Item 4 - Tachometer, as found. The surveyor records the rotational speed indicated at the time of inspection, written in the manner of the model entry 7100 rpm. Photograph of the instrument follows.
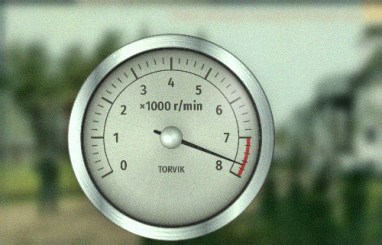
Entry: 7700 rpm
